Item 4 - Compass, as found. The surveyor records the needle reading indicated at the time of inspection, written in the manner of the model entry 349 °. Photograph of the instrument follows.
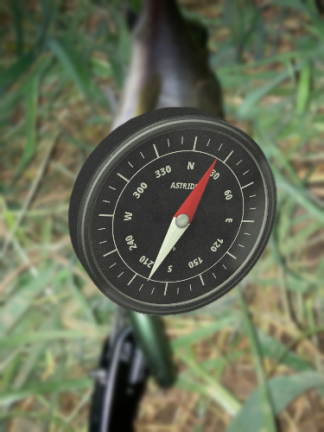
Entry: 20 °
